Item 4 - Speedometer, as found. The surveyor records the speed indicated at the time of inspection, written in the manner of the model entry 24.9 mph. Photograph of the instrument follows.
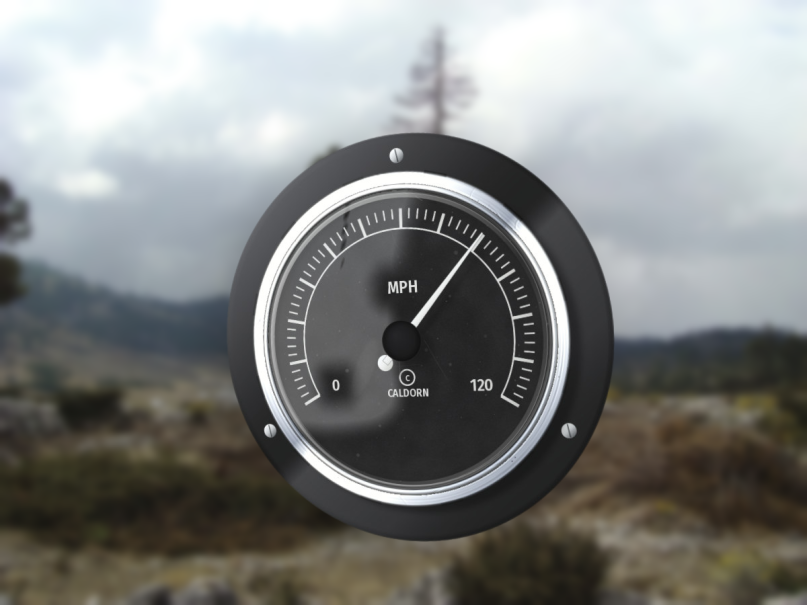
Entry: 80 mph
